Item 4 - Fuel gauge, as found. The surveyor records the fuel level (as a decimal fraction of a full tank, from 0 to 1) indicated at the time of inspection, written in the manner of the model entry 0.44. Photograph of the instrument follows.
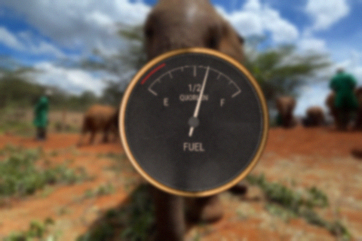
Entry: 0.625
